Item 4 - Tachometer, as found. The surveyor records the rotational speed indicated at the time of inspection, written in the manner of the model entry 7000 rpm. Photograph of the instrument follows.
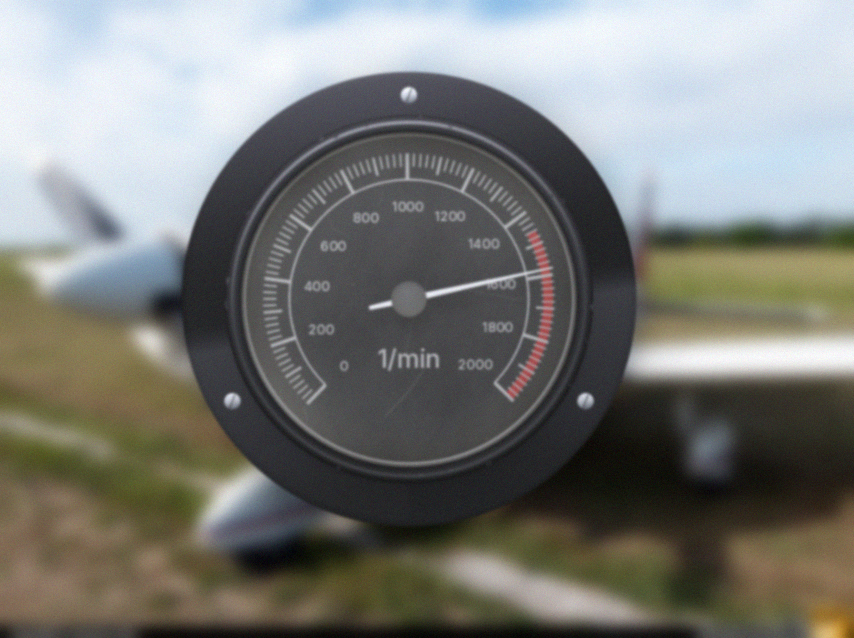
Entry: 1580 rpm
